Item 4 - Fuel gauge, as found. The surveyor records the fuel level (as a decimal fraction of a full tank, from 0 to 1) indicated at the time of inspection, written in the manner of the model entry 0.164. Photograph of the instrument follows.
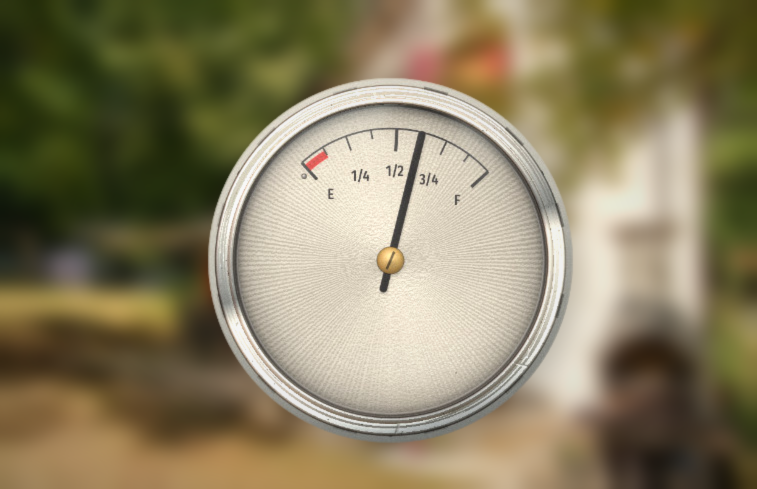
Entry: 0.625
